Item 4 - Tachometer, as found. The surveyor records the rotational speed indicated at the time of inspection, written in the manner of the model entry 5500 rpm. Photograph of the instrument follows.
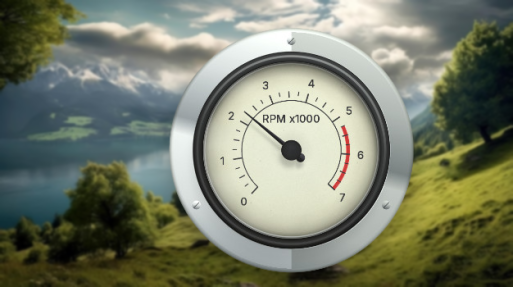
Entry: 2250 rpm
